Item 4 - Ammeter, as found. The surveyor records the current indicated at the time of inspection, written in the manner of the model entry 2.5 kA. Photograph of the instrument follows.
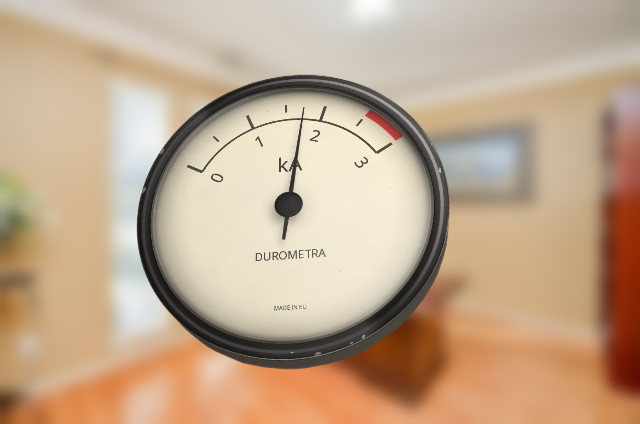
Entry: 1.75 kA
